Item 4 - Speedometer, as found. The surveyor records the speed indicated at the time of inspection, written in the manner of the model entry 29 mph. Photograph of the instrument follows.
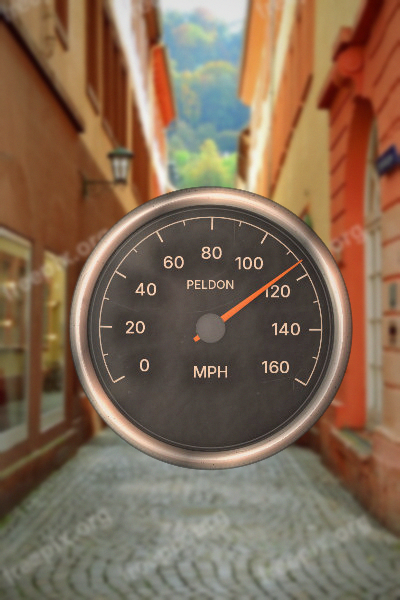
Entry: 115 mph
